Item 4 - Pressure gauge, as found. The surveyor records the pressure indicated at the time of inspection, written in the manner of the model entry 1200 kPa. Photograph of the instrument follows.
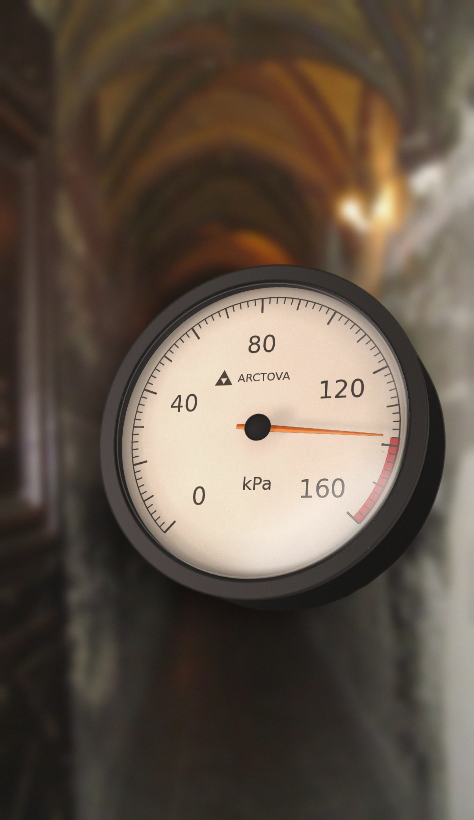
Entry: 138 kPa
